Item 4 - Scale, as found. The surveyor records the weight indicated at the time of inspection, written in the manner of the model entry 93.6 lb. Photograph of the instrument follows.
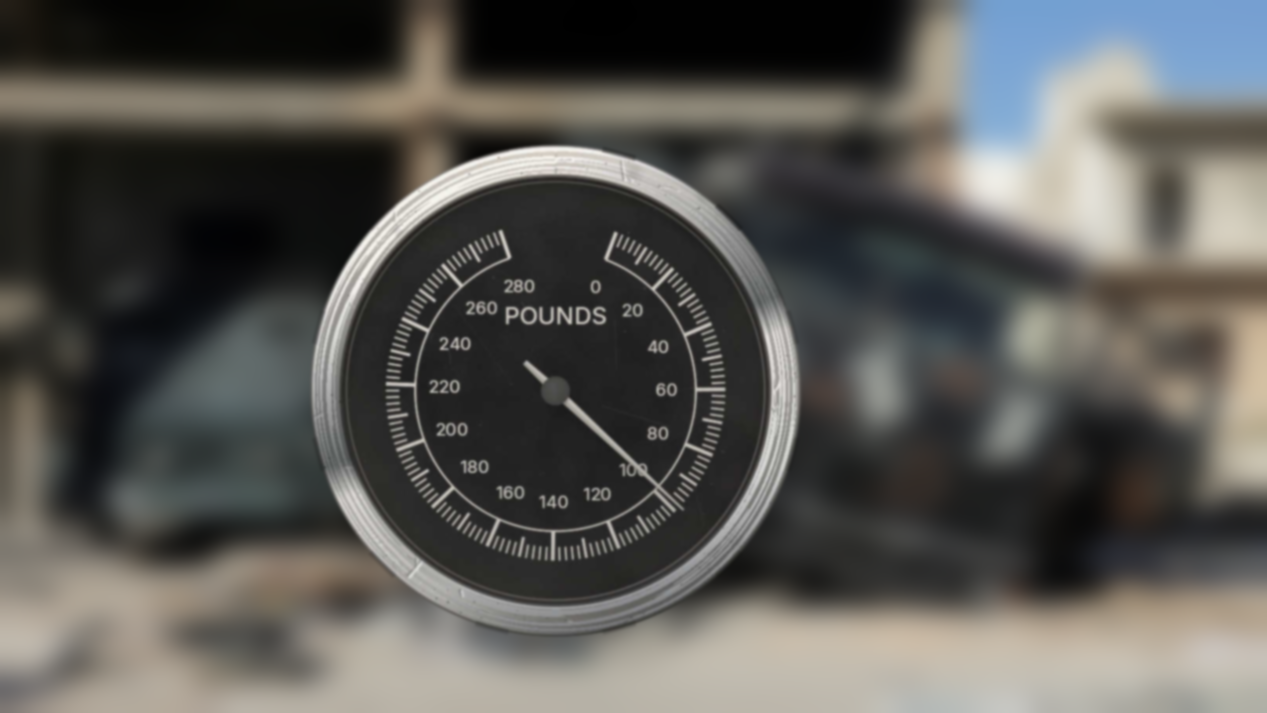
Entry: 98 lb
